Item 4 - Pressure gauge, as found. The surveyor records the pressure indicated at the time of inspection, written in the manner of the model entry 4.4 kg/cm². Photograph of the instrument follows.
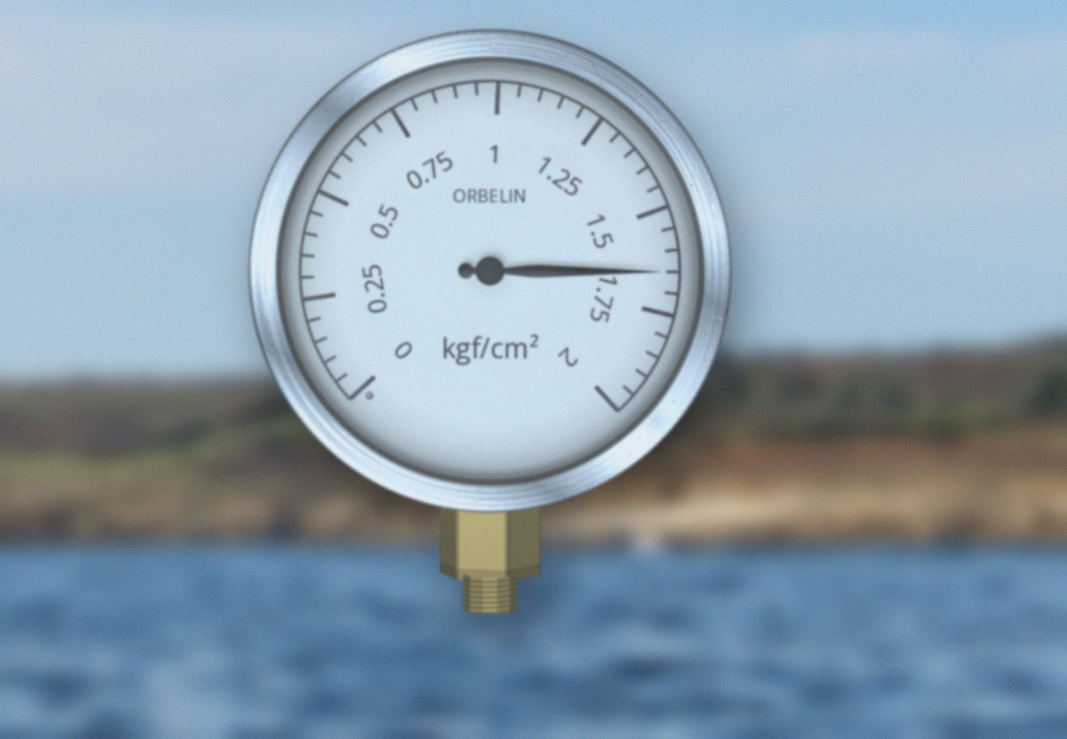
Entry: 1.65 kg/cm²
